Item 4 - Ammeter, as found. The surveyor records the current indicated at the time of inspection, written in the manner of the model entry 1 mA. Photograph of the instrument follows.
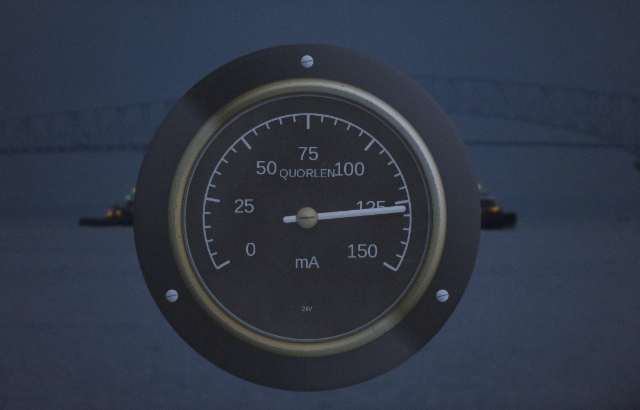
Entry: 127.5 mA
